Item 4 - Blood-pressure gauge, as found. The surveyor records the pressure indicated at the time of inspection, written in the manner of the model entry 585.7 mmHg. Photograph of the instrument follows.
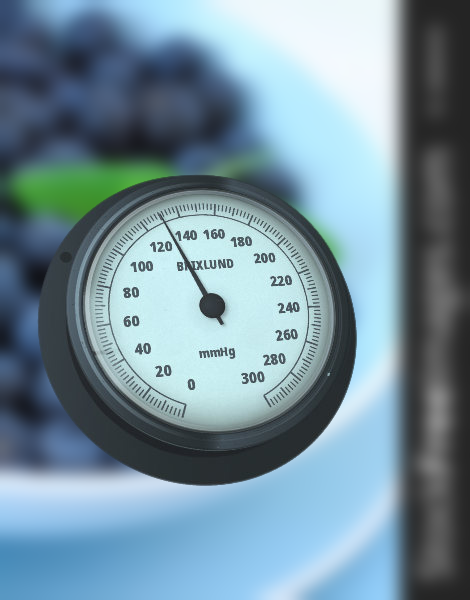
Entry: 130 mmHg
